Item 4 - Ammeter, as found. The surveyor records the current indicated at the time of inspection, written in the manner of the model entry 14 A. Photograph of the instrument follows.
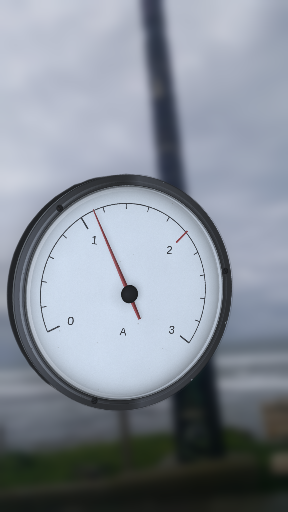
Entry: 1.1 A
